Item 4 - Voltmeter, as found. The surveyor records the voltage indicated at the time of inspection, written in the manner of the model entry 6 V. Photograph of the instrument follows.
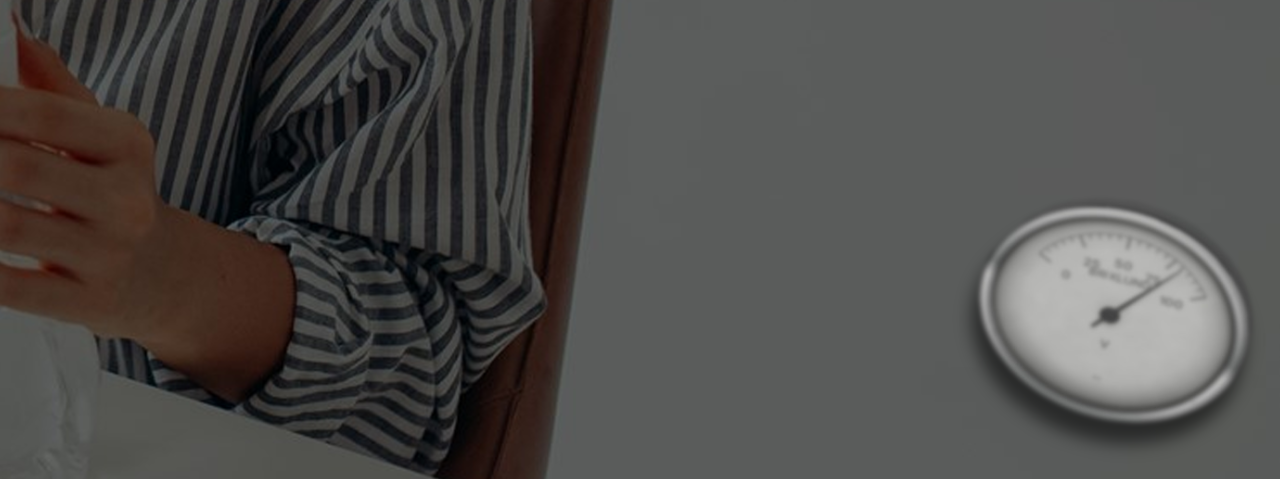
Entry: 80 V
